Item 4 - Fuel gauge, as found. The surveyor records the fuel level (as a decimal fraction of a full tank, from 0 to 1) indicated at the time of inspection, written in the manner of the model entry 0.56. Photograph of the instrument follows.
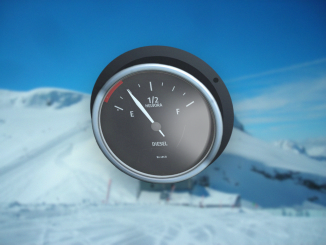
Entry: 0.25
